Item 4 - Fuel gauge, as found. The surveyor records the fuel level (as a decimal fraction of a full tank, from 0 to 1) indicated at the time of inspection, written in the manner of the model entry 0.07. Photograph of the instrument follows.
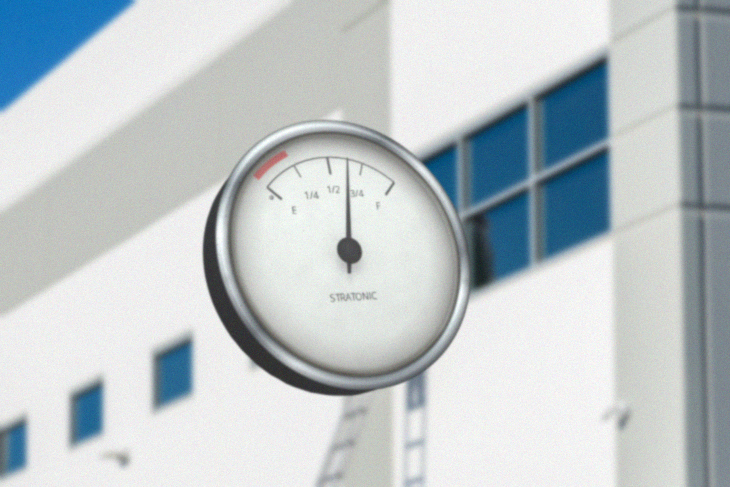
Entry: 0.625
